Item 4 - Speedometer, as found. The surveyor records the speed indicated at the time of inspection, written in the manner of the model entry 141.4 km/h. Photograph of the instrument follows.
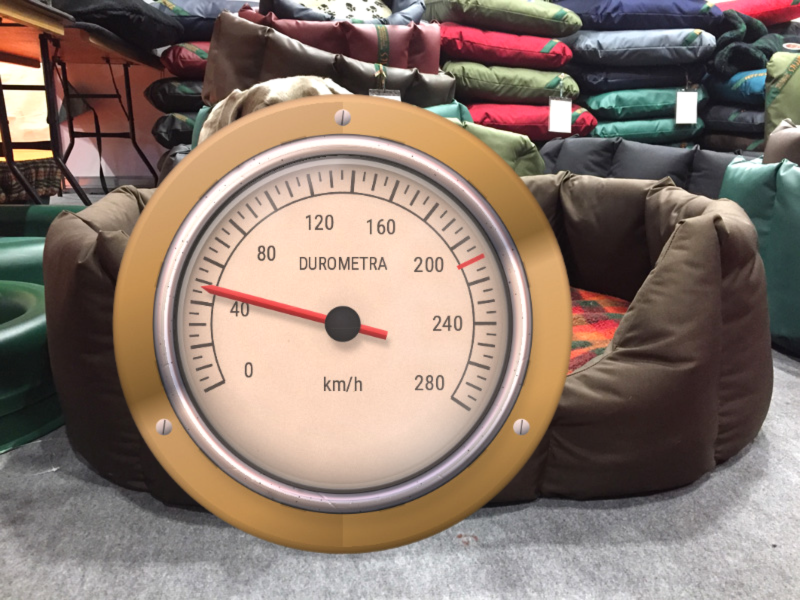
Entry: 47.5 km/h
